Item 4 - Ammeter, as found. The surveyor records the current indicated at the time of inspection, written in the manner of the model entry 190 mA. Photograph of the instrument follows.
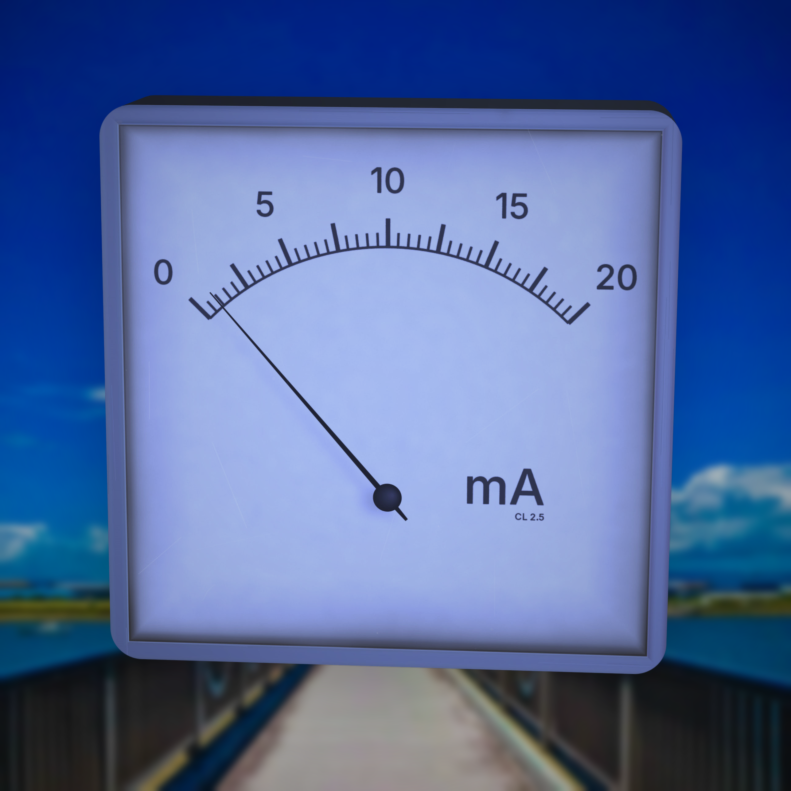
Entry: 1 mA
